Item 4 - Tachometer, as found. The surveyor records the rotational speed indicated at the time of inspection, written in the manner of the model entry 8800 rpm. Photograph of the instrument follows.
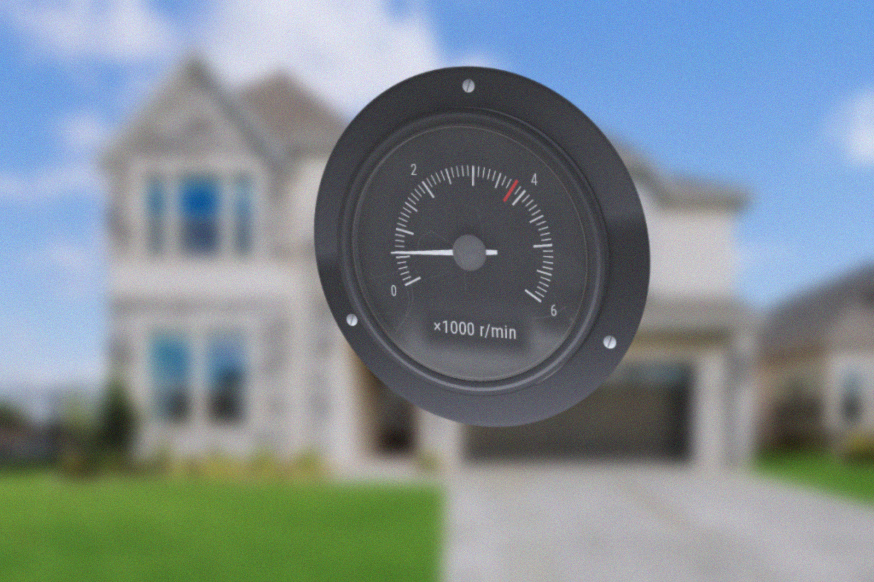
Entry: 600 rpm
